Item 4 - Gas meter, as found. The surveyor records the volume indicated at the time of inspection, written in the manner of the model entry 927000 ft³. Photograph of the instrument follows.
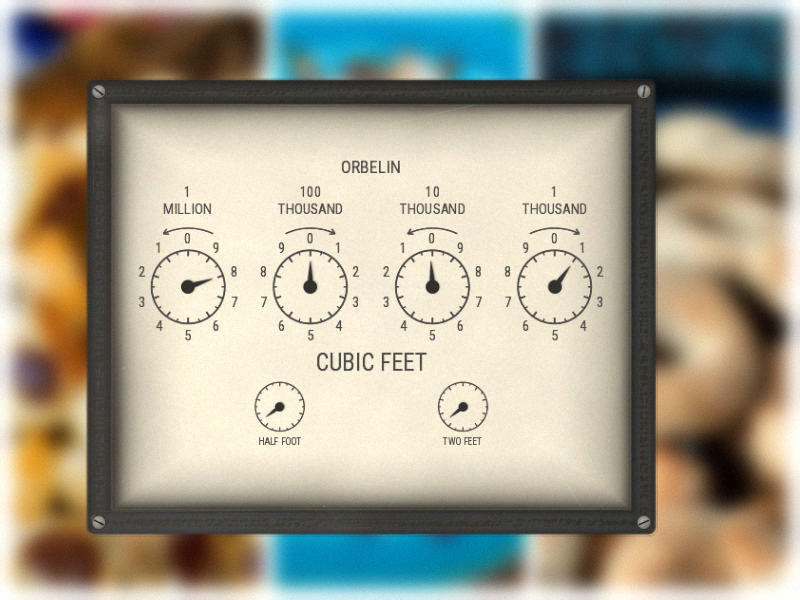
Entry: 800100 ft³
